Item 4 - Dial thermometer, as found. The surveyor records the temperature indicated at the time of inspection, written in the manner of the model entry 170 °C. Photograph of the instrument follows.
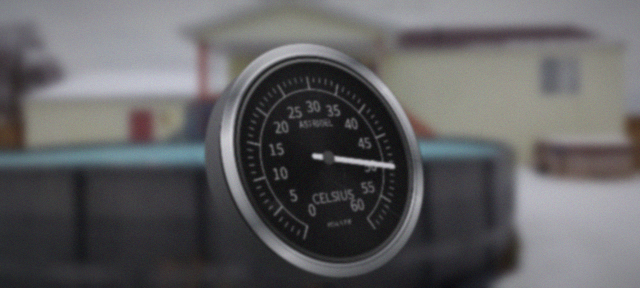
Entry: 50 °C
